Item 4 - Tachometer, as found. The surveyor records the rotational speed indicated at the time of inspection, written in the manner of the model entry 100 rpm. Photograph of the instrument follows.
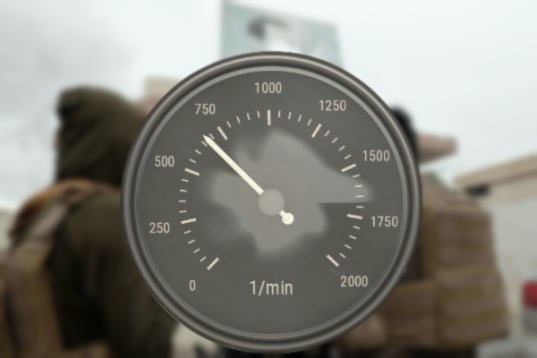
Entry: 675 rpm
